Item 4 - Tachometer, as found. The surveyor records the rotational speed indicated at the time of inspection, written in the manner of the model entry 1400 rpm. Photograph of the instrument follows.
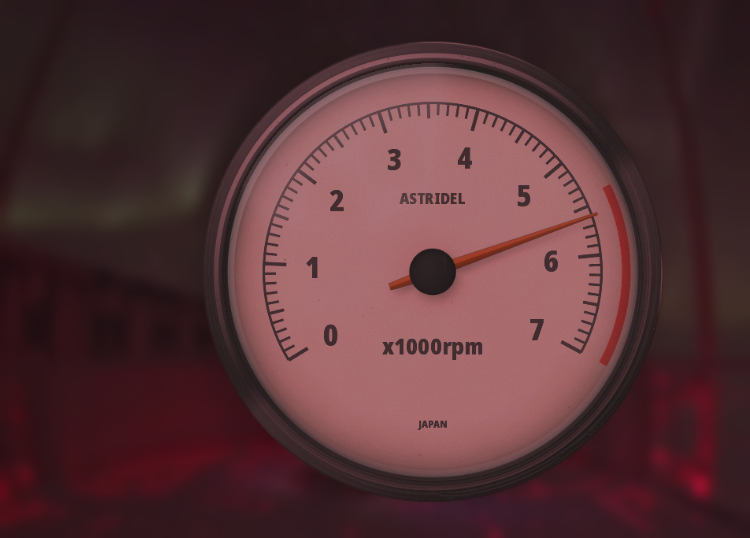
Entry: 5600 rpm
